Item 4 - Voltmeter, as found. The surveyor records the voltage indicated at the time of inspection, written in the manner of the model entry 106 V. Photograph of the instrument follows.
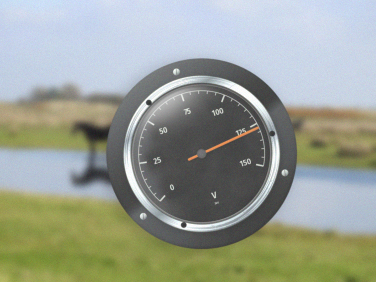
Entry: 127.5 V
